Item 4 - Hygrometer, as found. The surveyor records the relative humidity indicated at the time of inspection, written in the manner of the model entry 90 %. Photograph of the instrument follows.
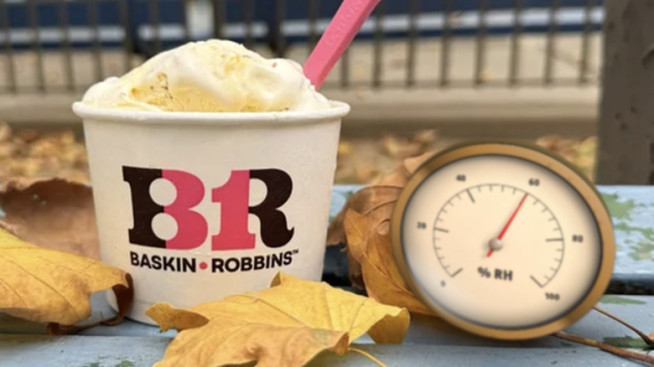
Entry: 60 %
